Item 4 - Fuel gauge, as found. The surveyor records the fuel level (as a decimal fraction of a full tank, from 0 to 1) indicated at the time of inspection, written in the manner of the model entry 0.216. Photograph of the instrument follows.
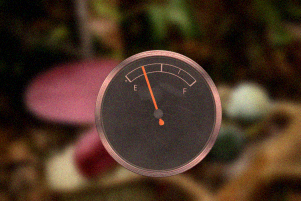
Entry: 0.25
